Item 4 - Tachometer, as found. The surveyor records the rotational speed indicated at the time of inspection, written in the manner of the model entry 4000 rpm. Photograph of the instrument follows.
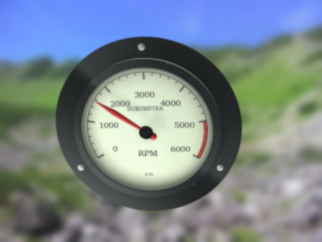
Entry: 1600 rpm
